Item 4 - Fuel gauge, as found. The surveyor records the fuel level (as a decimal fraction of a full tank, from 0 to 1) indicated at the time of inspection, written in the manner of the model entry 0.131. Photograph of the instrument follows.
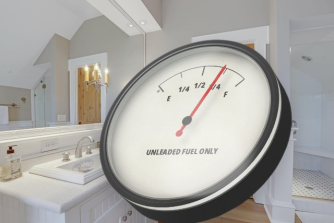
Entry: 0.75
